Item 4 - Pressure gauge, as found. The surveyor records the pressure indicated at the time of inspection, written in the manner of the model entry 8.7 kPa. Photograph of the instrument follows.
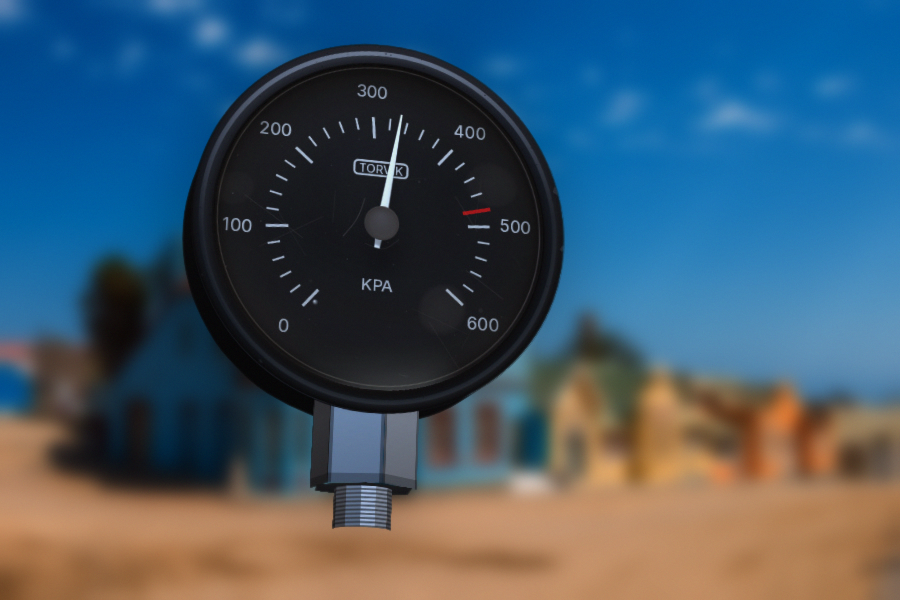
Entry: 330 kPa
